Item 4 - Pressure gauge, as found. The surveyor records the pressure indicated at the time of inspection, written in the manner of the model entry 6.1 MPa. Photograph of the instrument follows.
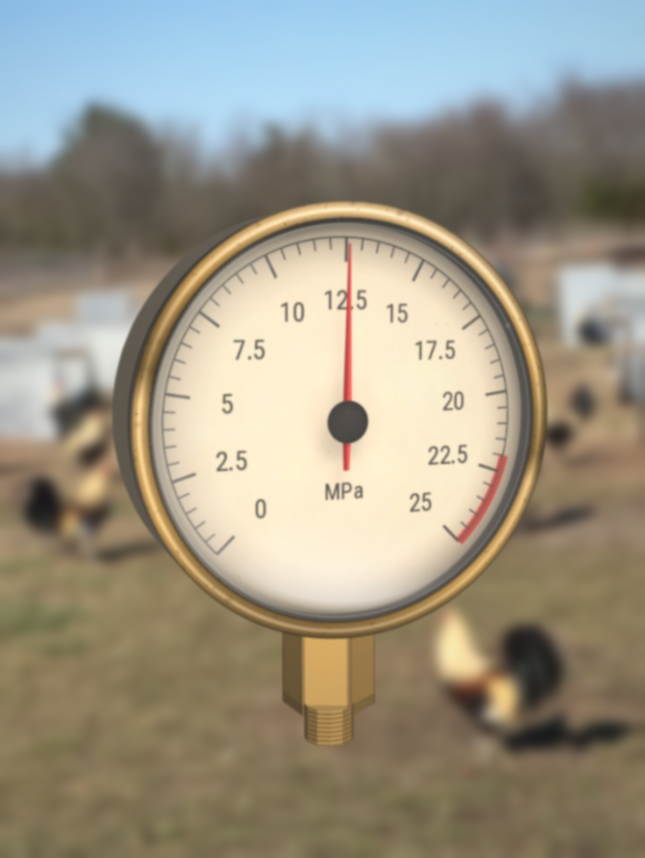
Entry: 12.5 MPa
